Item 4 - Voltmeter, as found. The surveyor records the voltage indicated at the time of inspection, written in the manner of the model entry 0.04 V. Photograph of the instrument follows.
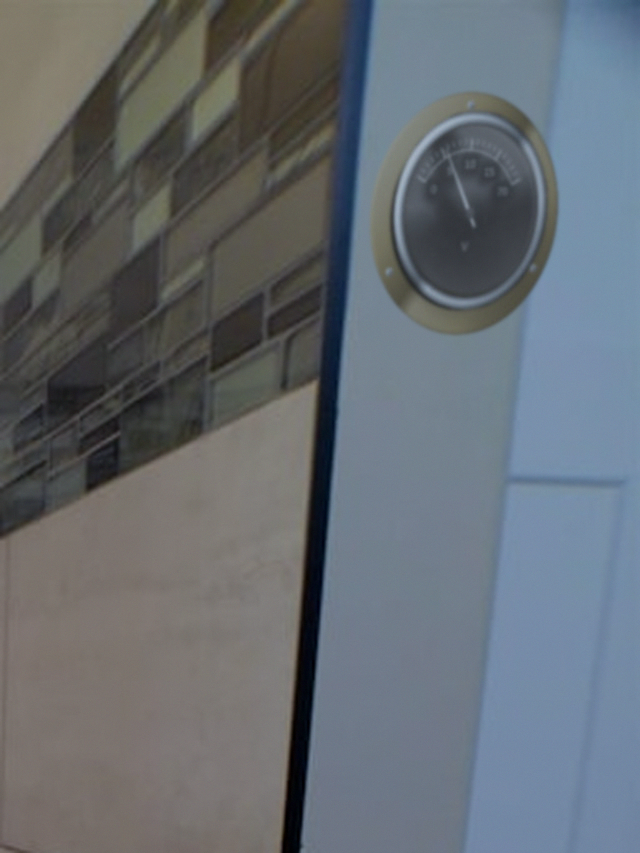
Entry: 5 V
